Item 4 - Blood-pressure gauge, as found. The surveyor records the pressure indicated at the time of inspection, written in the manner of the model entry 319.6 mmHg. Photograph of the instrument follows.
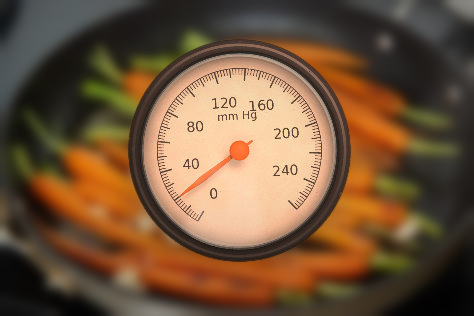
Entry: 20 mmHg
